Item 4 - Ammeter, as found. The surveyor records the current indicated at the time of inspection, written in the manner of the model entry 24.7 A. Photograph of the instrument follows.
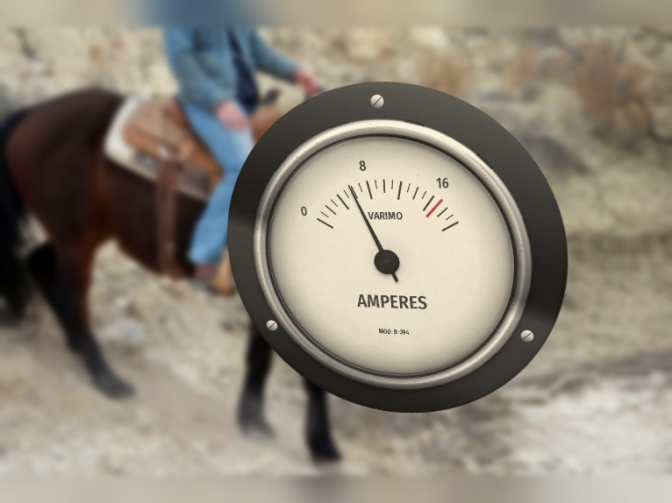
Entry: 6 A
